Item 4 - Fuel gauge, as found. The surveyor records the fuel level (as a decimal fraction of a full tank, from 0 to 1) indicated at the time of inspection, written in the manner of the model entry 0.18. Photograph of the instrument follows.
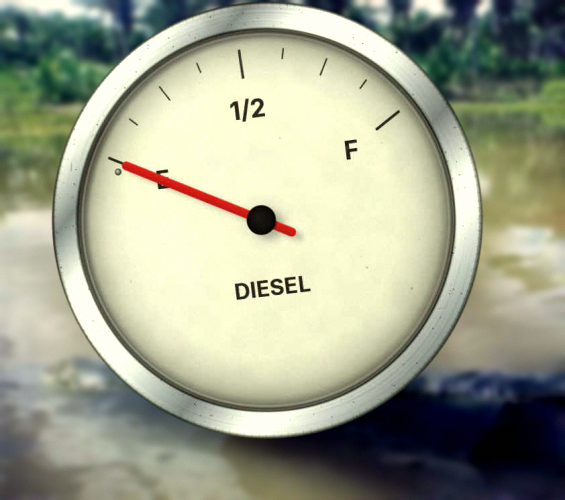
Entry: 0
